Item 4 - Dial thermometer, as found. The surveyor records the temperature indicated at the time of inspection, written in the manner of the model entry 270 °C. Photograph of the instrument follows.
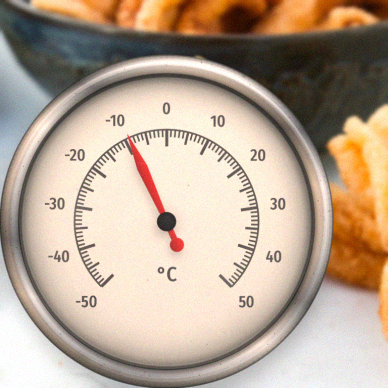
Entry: -9 °C
